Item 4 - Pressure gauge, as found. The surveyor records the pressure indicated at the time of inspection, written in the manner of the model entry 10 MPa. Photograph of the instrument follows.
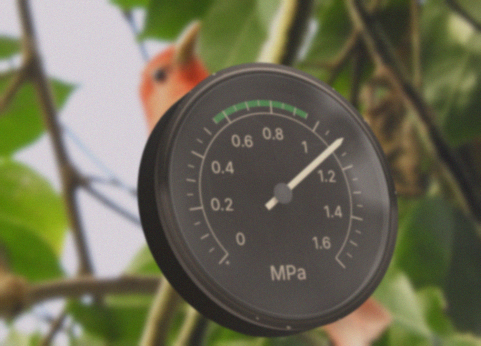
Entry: 1.1 MPa
